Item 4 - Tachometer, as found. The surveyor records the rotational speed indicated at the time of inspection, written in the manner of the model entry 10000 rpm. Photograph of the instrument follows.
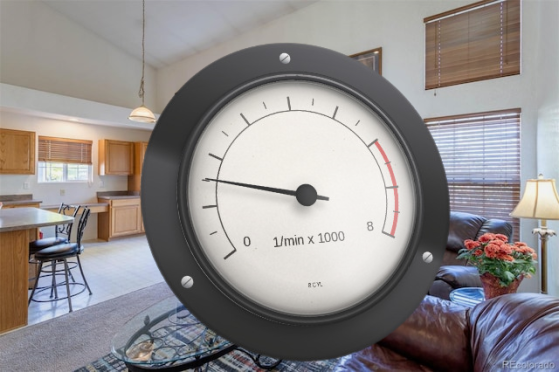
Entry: 1500 rpm
